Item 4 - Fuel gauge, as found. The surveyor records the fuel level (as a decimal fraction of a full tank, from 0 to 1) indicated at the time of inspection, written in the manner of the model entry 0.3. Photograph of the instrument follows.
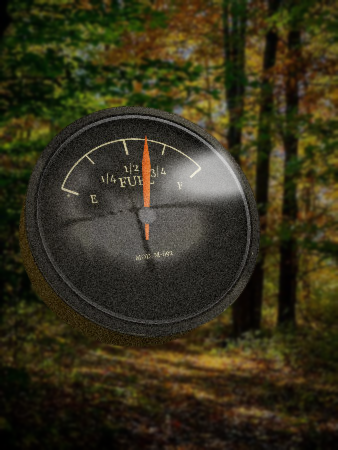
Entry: 0.625
